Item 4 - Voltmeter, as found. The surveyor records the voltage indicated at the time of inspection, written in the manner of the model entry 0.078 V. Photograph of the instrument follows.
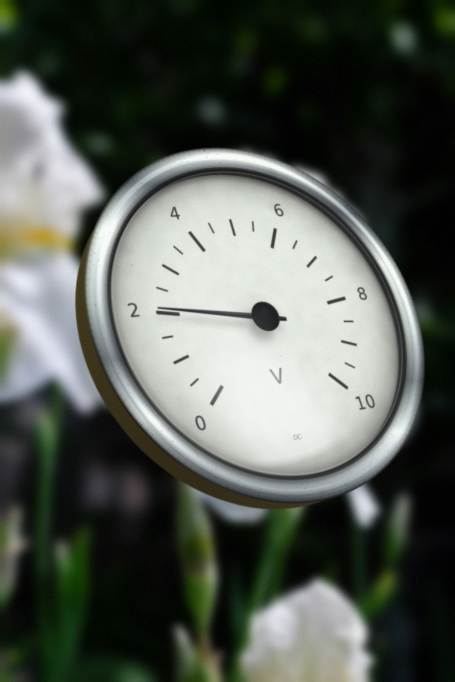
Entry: 2 V
